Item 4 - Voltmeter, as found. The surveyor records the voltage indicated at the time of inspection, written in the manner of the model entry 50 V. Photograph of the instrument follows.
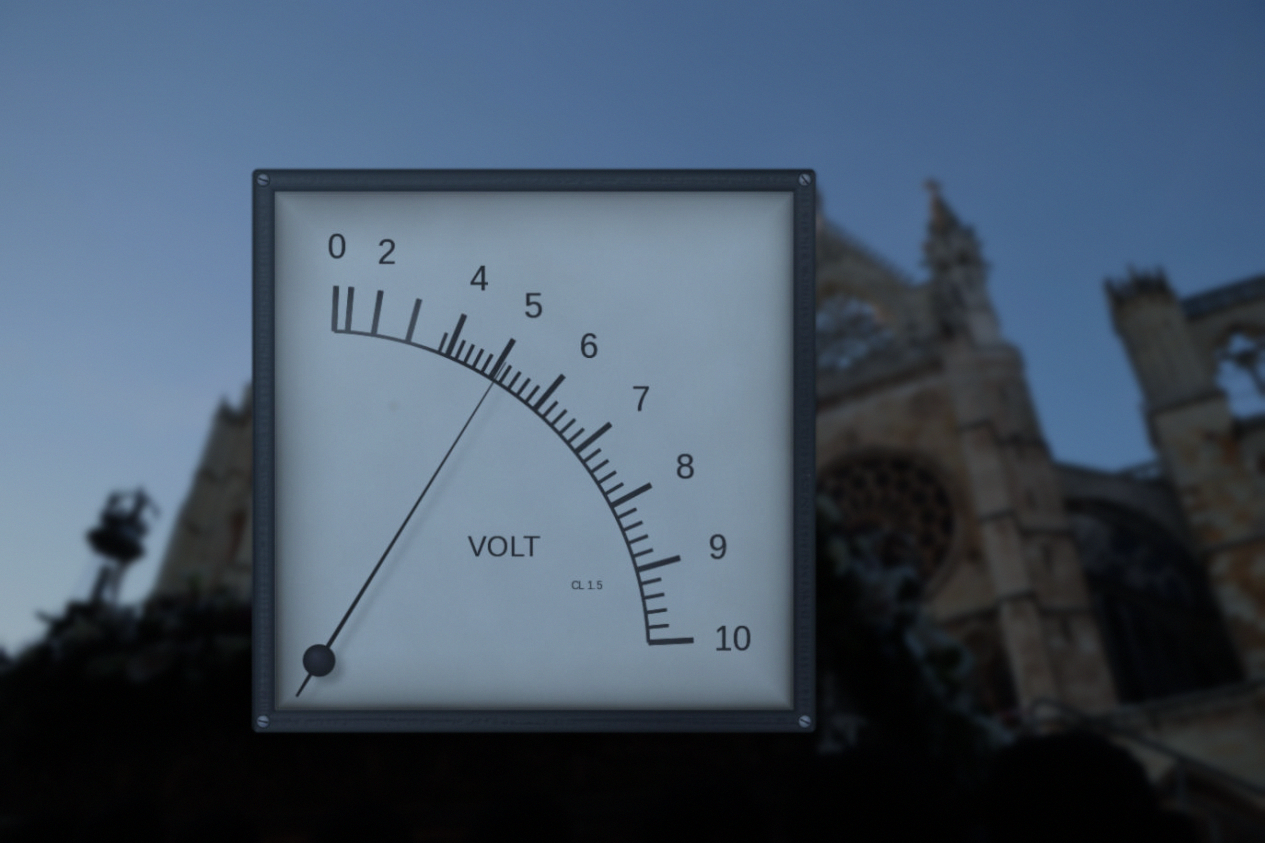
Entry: 5.1 V
